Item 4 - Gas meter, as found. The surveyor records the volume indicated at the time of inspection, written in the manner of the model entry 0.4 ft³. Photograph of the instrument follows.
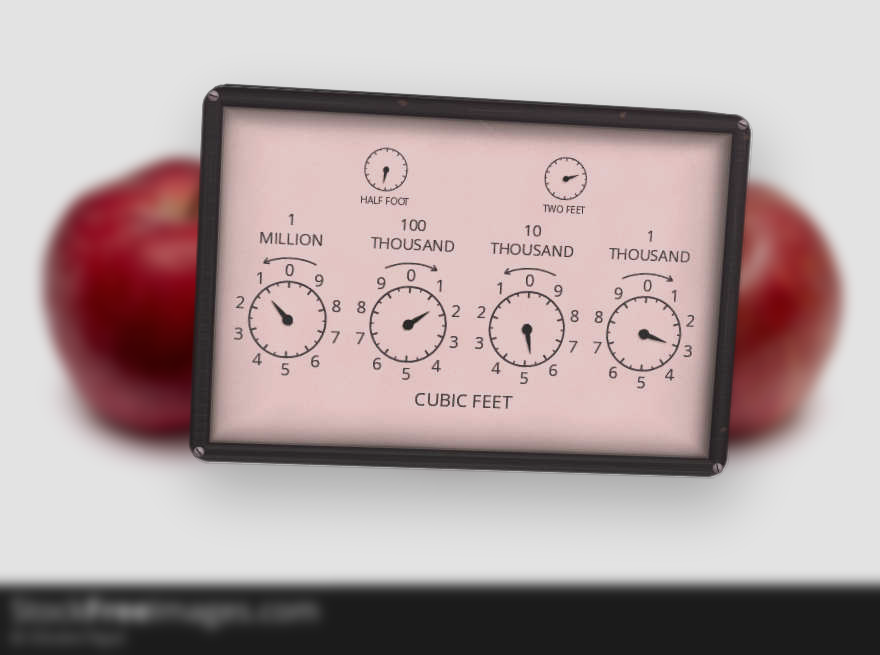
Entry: 115300 ft³
